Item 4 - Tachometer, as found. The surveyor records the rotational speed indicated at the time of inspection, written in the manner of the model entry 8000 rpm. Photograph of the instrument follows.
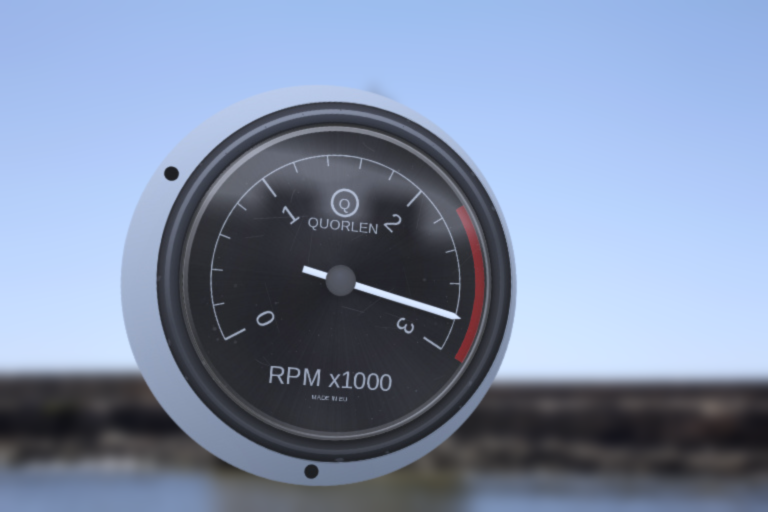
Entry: 2800 rpm
